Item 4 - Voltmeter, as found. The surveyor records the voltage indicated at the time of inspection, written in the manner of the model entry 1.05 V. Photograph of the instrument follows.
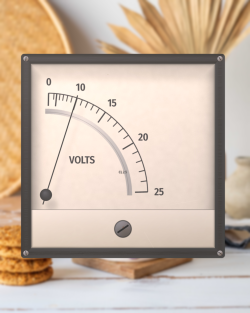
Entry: 10 V
